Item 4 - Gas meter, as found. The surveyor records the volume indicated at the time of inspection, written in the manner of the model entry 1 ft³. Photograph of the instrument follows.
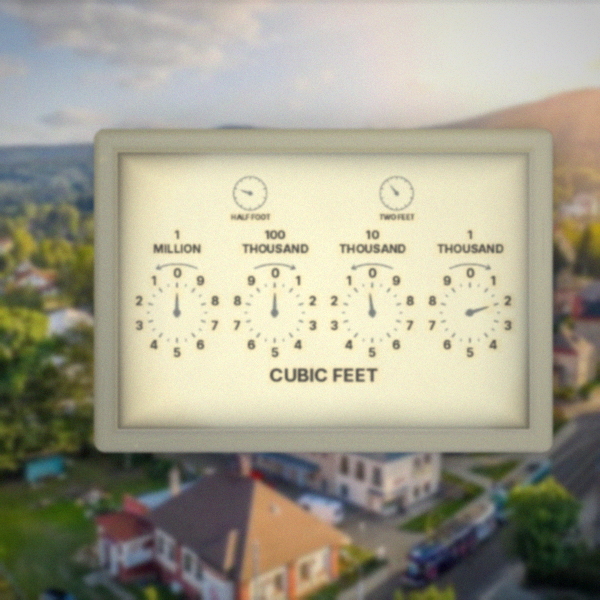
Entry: 200 ft³
